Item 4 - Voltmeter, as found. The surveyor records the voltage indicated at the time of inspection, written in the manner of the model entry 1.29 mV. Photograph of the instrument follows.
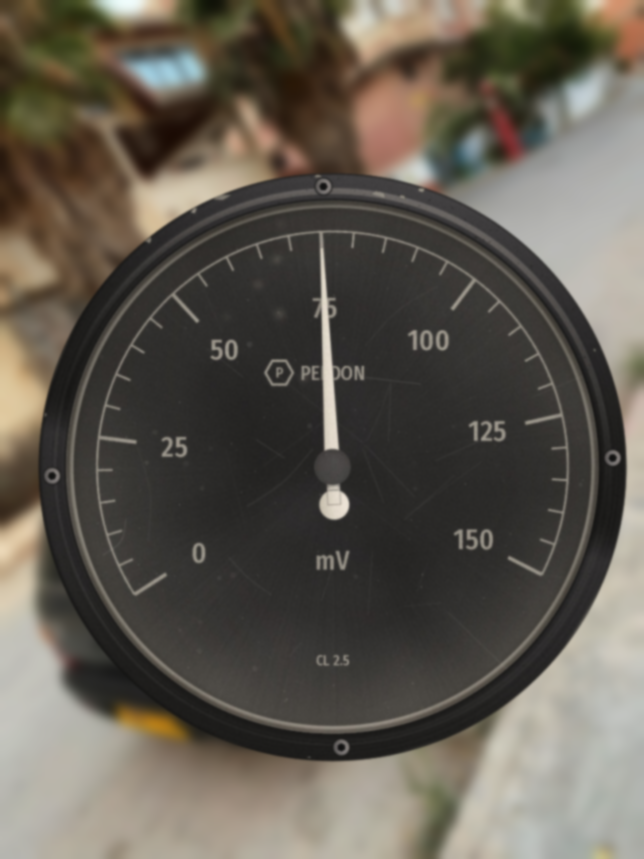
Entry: 75 mV
